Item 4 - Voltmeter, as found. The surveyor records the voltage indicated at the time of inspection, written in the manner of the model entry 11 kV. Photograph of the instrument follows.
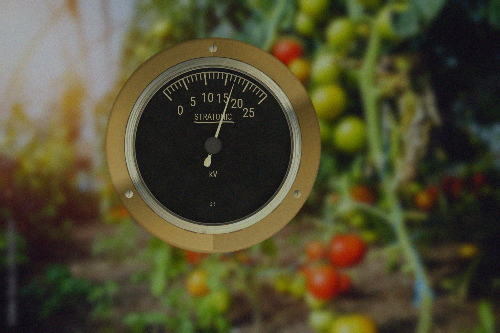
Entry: 17 kV
